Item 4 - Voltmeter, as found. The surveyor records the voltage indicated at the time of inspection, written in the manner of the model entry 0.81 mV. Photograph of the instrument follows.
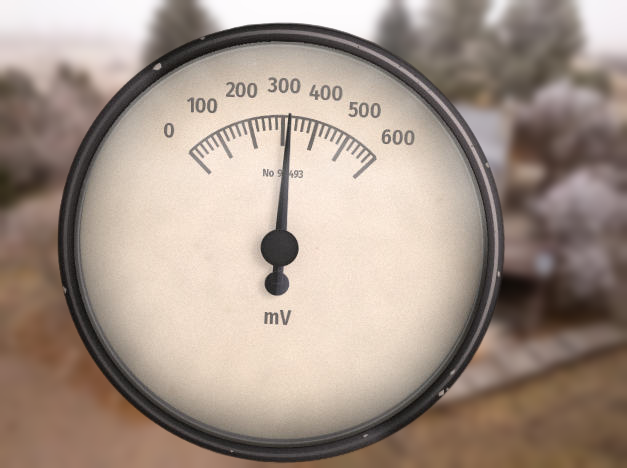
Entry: 320 mV
